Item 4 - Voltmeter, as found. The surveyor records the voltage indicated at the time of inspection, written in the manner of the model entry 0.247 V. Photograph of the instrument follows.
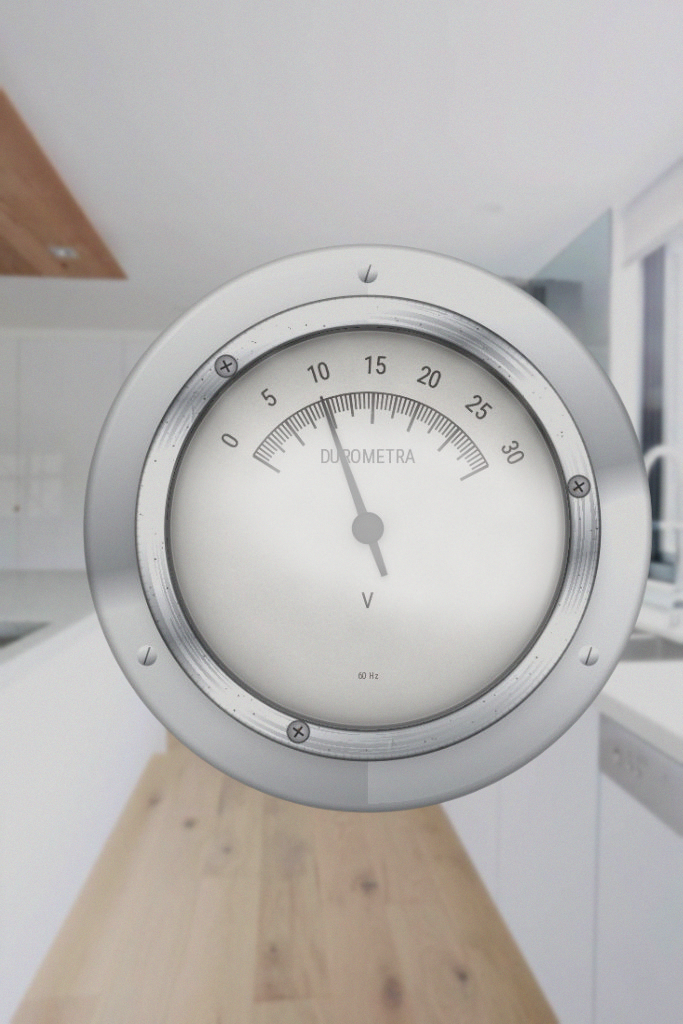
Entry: 9.5 V
